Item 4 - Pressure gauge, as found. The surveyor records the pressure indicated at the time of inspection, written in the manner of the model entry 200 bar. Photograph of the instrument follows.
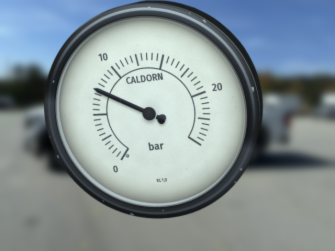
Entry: 7.5 bar
